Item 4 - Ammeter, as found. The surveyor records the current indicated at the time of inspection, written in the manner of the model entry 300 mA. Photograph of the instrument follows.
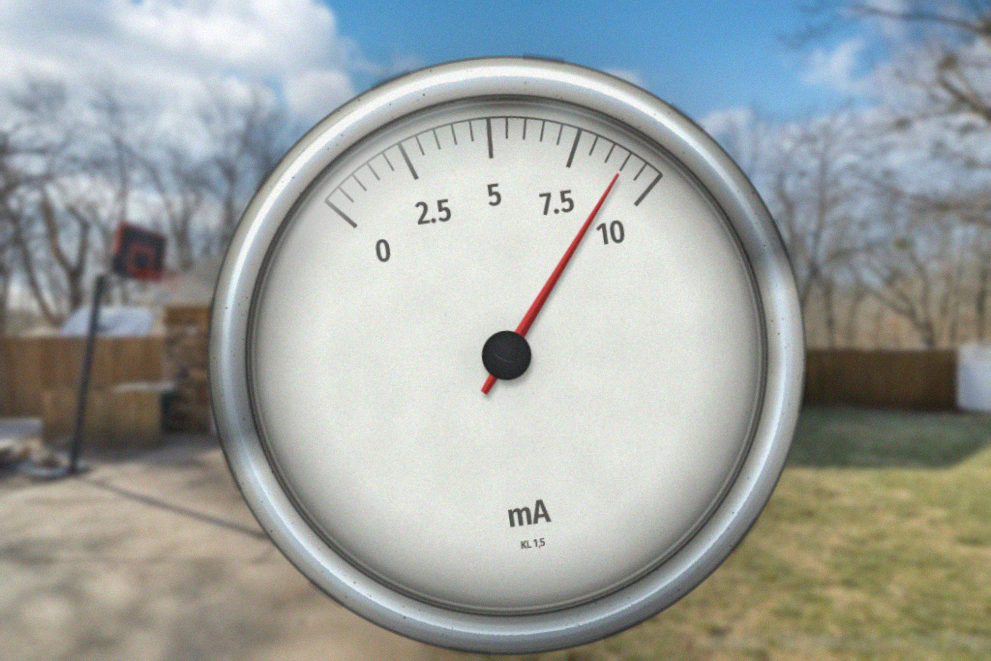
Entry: 9 mA
